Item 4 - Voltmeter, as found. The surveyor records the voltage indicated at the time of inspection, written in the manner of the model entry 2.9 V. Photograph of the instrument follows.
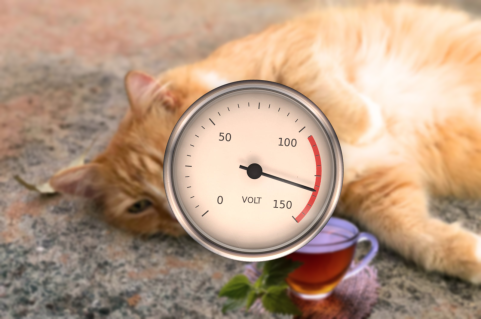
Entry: 132.5 V
